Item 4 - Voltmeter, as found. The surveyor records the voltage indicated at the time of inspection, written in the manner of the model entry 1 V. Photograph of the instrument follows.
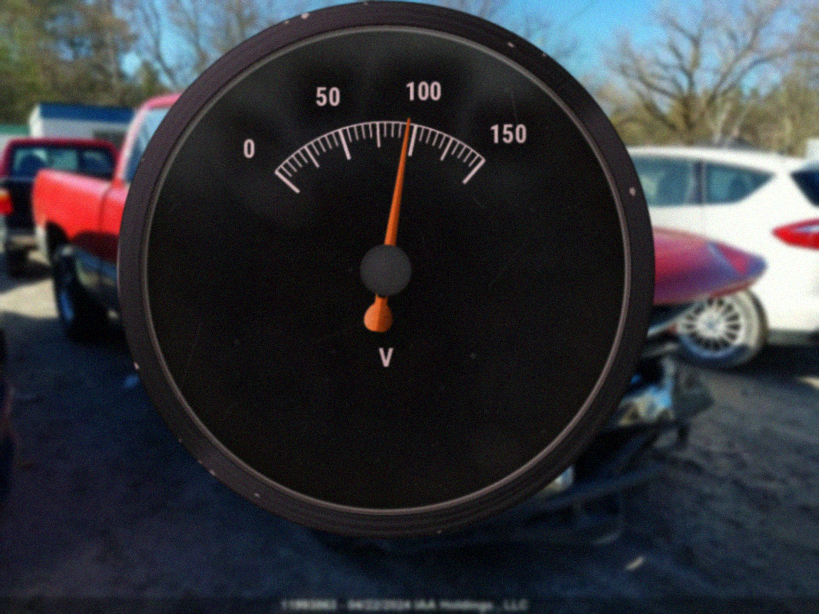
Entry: 95 V
